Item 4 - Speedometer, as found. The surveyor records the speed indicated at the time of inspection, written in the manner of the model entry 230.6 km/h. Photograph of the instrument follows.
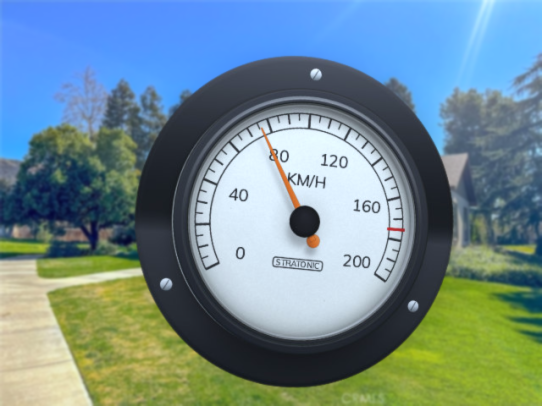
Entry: 75 km/h
